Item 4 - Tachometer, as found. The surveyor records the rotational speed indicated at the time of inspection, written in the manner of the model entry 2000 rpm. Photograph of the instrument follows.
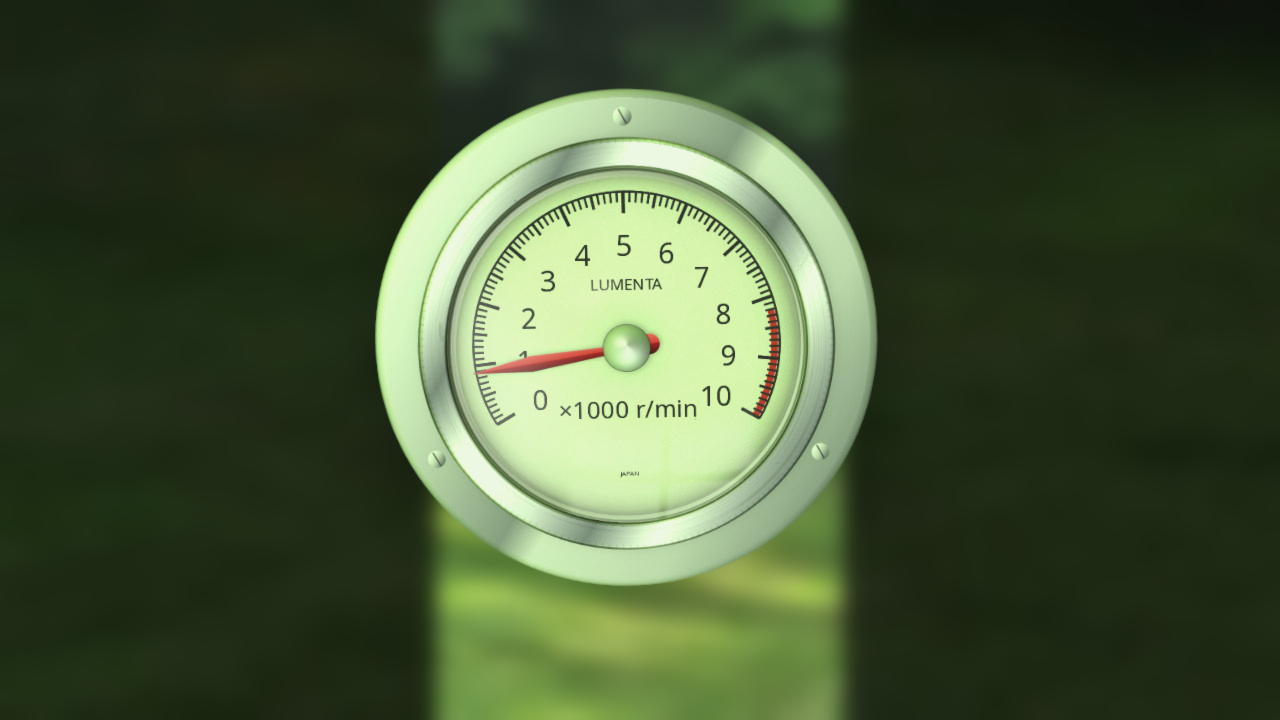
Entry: 900 rpm
